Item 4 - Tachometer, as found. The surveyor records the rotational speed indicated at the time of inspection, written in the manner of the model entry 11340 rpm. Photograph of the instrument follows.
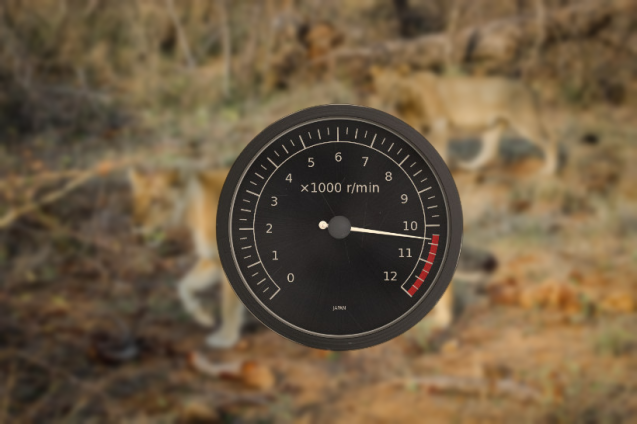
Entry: 10375 rpm
